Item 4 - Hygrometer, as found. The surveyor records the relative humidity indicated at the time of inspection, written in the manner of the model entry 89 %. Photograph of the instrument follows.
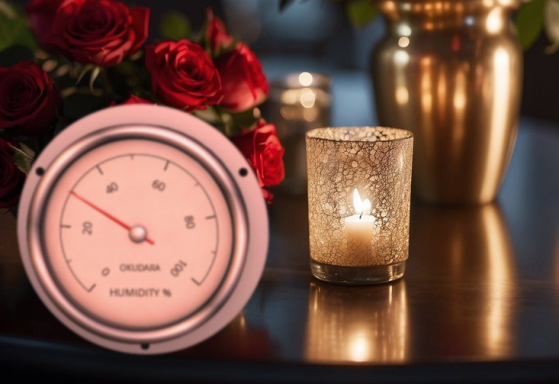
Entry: 30 %
